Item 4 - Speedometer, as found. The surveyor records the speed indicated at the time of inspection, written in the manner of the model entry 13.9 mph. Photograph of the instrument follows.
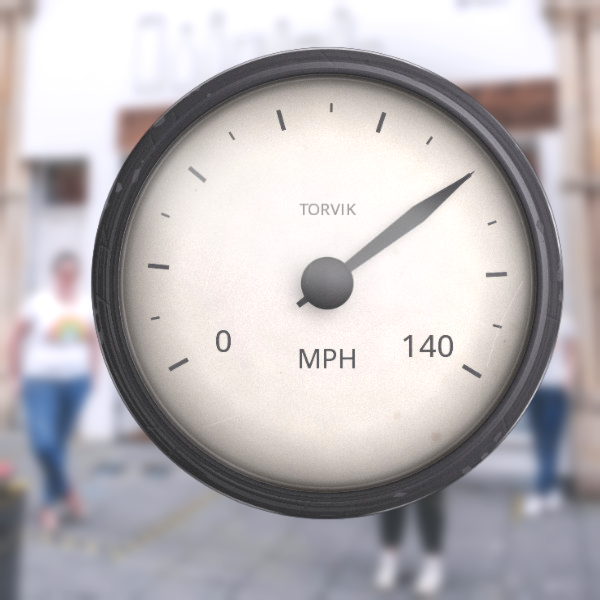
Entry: 100 mph
